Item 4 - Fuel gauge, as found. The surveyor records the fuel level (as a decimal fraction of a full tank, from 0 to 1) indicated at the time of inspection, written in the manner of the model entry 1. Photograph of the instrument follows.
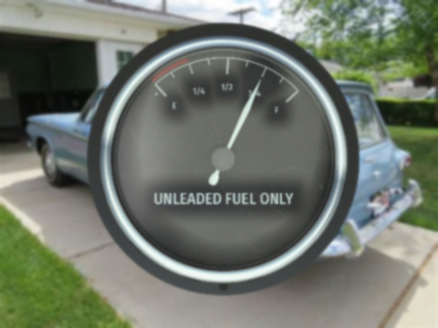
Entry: 0.75
